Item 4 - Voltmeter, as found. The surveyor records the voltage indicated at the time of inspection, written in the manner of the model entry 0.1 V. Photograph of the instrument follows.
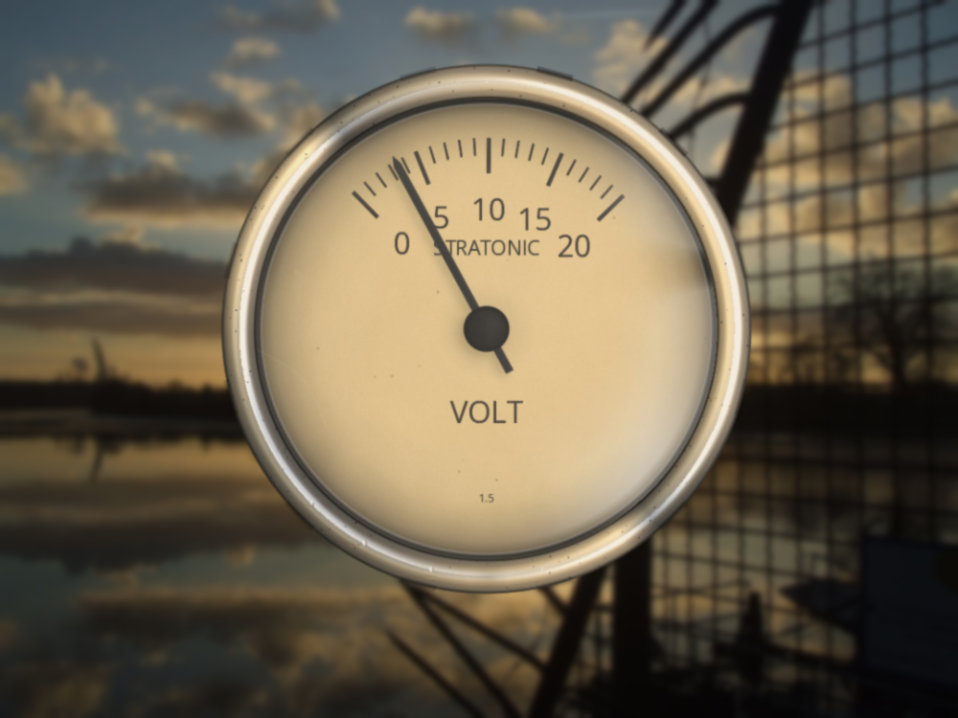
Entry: 3.5 V
